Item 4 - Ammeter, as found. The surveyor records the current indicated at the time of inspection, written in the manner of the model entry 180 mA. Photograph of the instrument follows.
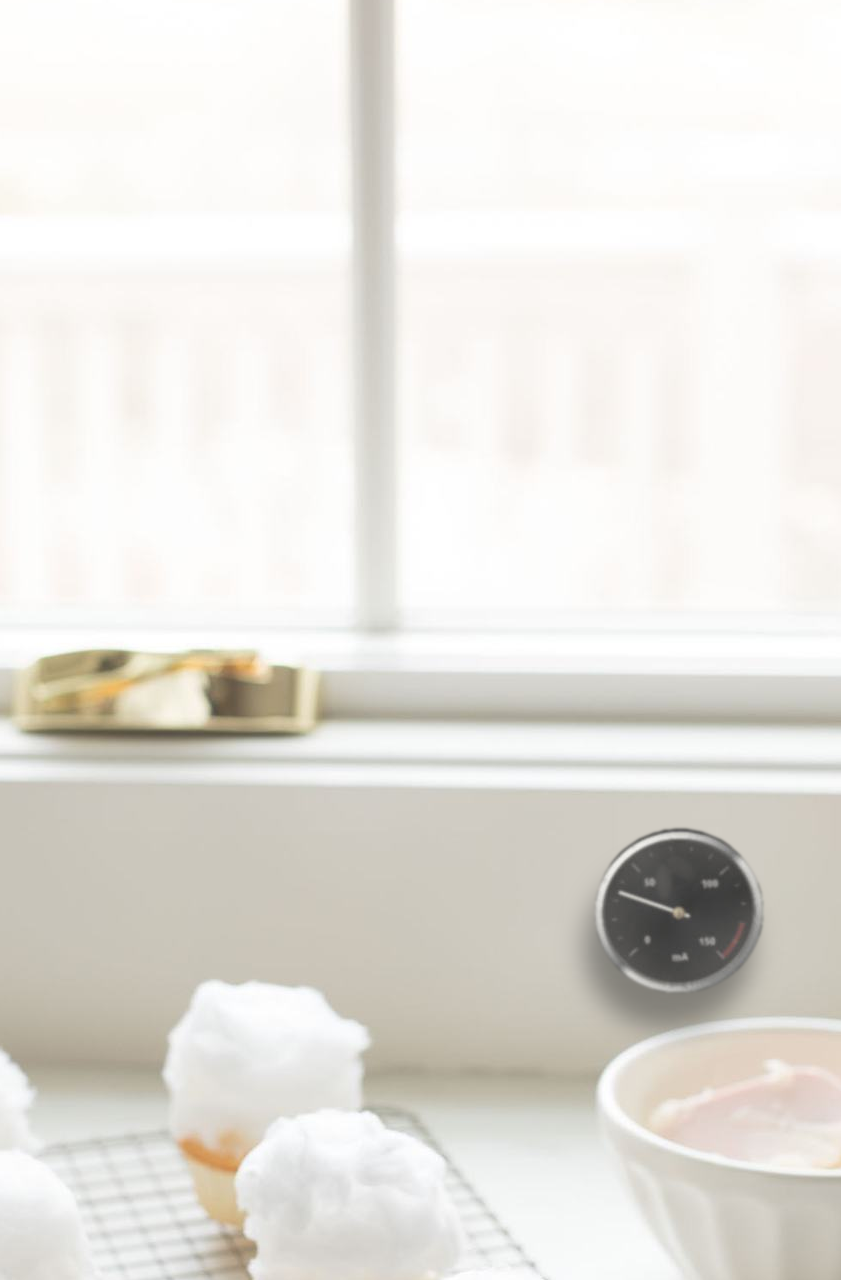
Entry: 35 mA
